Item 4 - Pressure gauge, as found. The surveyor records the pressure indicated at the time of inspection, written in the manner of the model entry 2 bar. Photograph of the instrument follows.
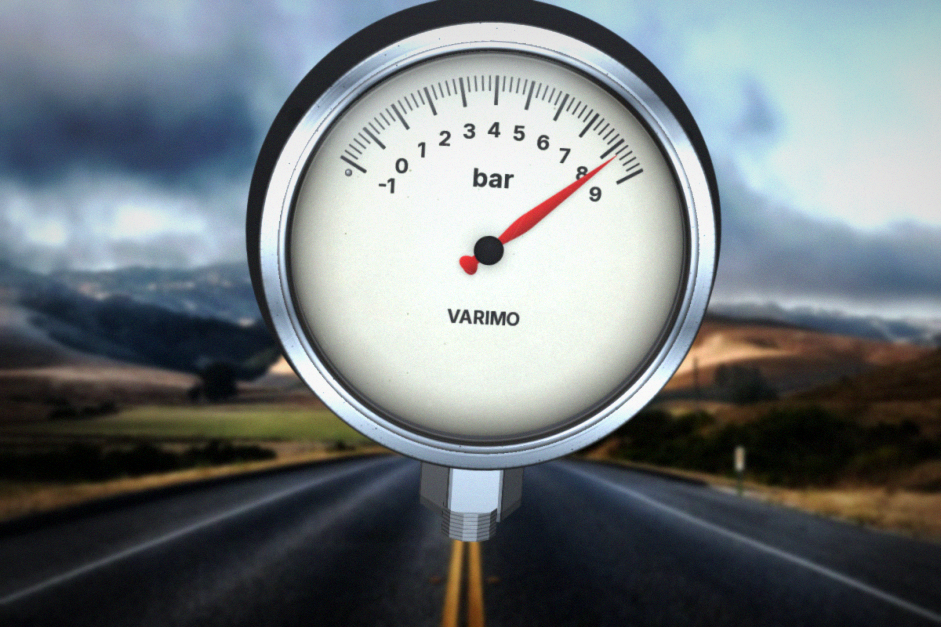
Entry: 8.2 bar
